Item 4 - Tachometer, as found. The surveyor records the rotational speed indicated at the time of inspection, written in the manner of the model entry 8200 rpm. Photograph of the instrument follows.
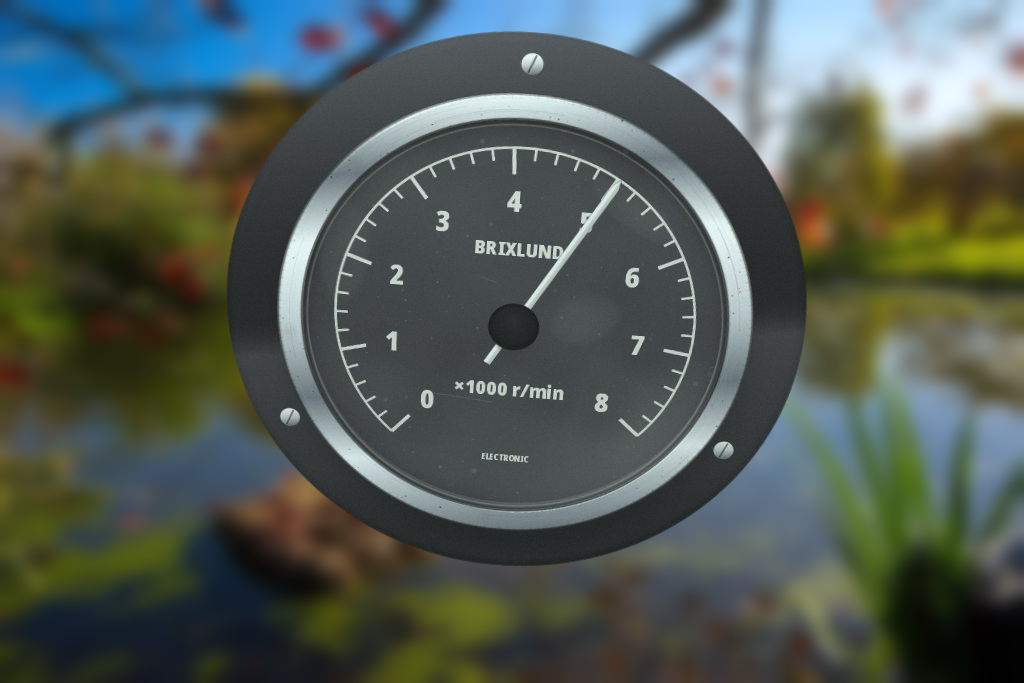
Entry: 5000 rpm
